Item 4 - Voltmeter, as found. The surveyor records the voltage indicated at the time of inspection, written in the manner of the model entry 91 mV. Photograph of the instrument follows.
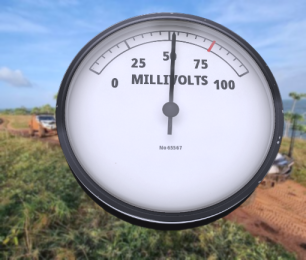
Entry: 52.5 mV
